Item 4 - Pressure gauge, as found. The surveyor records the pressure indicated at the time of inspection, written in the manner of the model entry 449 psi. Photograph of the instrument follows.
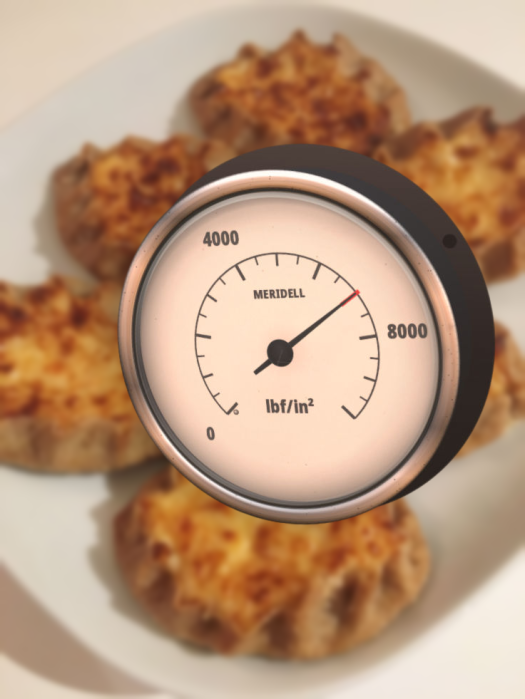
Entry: 7000 psi
